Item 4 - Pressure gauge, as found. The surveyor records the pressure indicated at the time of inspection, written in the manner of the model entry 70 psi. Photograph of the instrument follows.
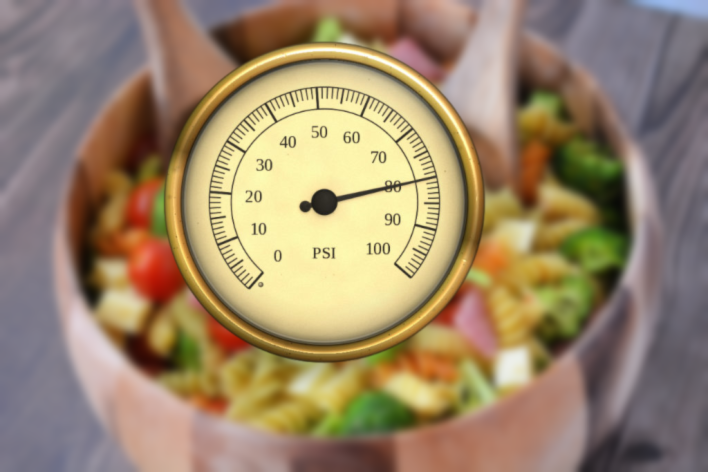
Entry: 80 psi
